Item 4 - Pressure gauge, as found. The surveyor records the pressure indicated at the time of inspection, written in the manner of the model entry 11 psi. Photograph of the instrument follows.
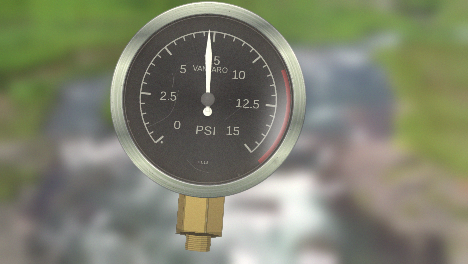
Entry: 7.25 psi
